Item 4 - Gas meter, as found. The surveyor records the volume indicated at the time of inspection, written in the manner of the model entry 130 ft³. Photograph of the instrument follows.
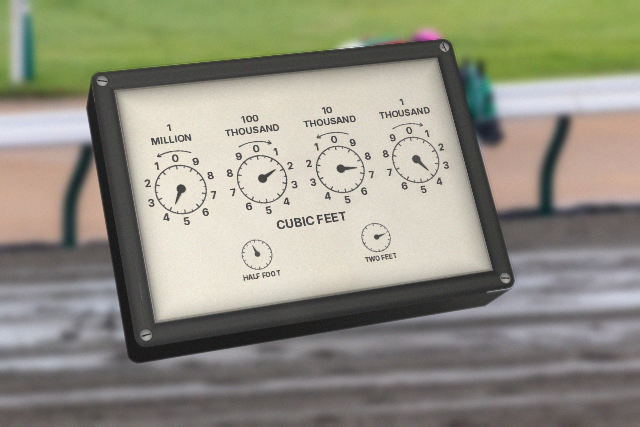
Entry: 417400 ft³
